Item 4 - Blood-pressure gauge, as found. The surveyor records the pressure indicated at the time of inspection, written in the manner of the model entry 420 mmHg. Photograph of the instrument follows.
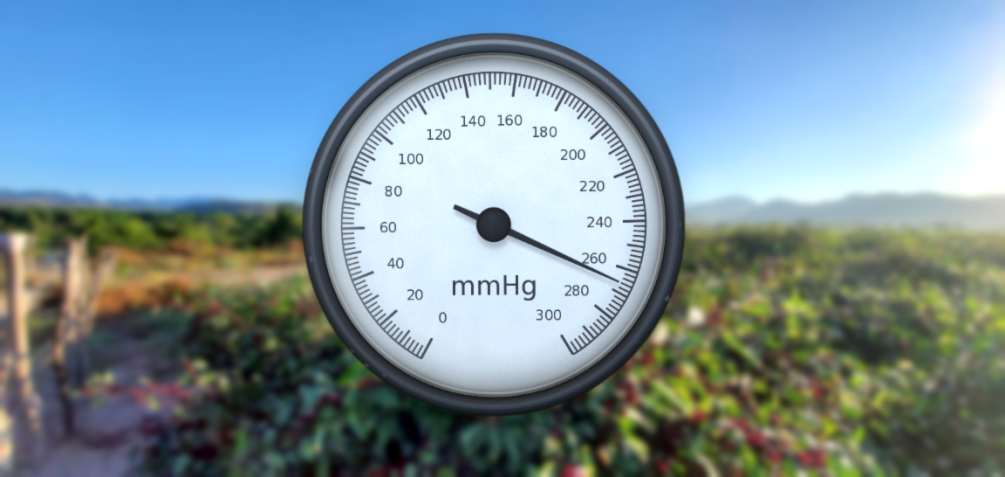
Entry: 266 mmHg
